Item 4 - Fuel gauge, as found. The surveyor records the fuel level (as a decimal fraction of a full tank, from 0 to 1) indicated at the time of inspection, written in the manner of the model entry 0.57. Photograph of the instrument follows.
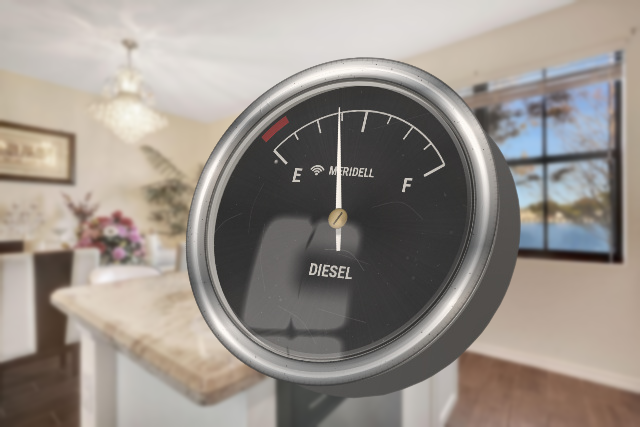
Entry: 0.375
